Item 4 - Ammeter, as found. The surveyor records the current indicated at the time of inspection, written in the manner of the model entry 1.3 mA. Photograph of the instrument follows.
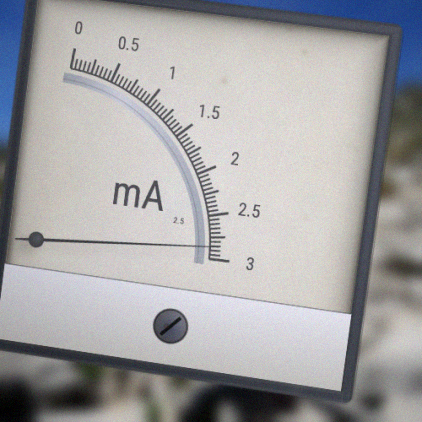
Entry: 2.85 mA
